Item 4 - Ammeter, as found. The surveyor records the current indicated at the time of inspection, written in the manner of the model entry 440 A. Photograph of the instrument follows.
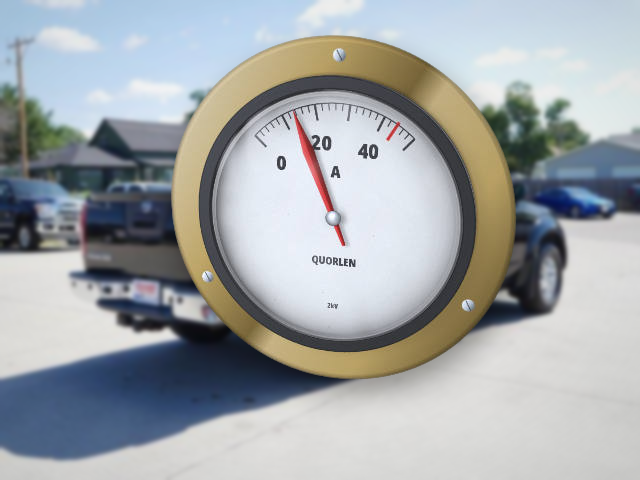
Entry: 14 A
